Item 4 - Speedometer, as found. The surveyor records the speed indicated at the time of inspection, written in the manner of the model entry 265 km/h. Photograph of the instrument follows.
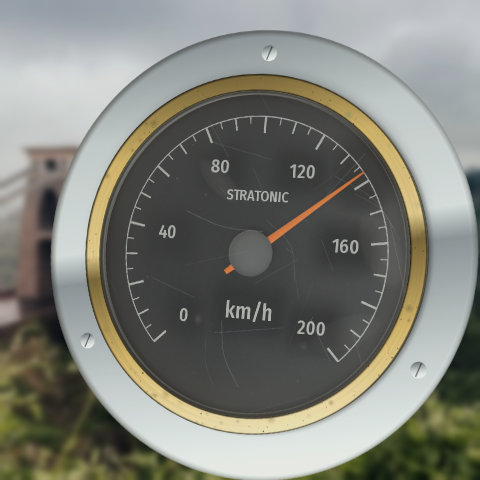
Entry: 137.5 km/h
